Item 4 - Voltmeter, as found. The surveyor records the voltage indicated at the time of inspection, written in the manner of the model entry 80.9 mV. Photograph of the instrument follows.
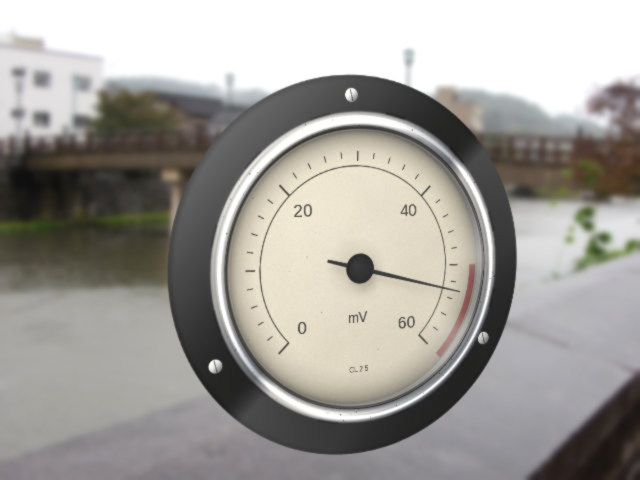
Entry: 53 mV
